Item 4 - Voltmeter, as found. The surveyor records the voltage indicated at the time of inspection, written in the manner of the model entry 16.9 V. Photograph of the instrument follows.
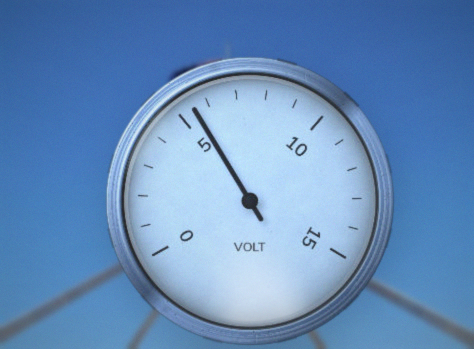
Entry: 5.5 V
